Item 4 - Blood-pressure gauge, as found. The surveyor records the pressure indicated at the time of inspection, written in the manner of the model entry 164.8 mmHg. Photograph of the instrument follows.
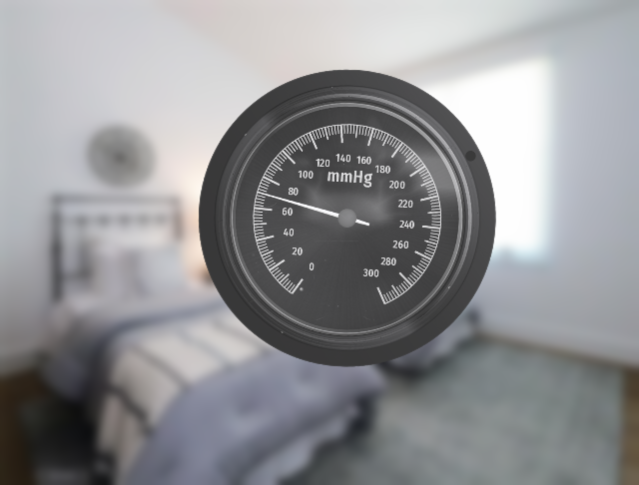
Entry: 70 mmHg
